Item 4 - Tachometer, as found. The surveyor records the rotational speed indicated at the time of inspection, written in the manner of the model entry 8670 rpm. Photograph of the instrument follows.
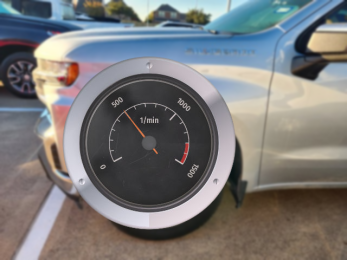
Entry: 500 rpm
